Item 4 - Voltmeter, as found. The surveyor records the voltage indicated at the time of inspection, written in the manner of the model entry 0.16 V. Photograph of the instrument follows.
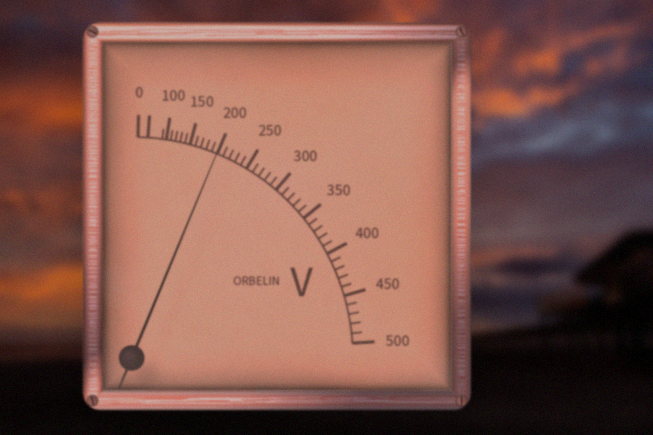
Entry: 200 V
